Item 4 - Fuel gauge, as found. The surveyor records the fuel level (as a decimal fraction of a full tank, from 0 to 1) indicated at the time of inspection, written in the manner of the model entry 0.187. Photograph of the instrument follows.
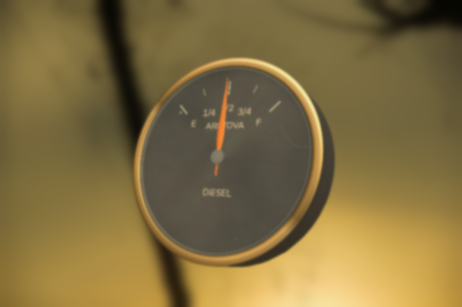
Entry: 0.5
